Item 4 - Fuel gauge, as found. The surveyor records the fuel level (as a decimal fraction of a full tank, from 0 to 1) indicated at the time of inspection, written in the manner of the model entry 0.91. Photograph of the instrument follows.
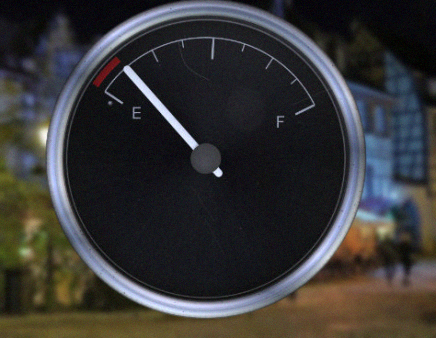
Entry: 0.125
